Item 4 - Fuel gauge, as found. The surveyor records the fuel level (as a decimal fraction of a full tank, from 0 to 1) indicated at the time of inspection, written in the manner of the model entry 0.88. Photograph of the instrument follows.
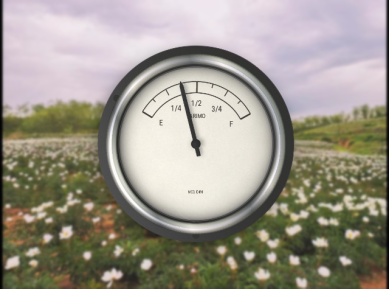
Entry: 0.375
